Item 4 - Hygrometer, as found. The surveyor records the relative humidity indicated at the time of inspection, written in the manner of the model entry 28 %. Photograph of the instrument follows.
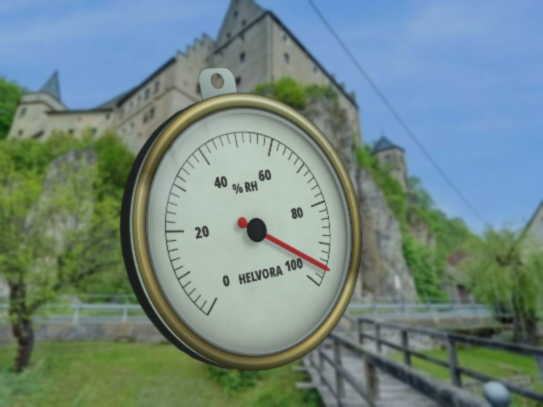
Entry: 96 %
